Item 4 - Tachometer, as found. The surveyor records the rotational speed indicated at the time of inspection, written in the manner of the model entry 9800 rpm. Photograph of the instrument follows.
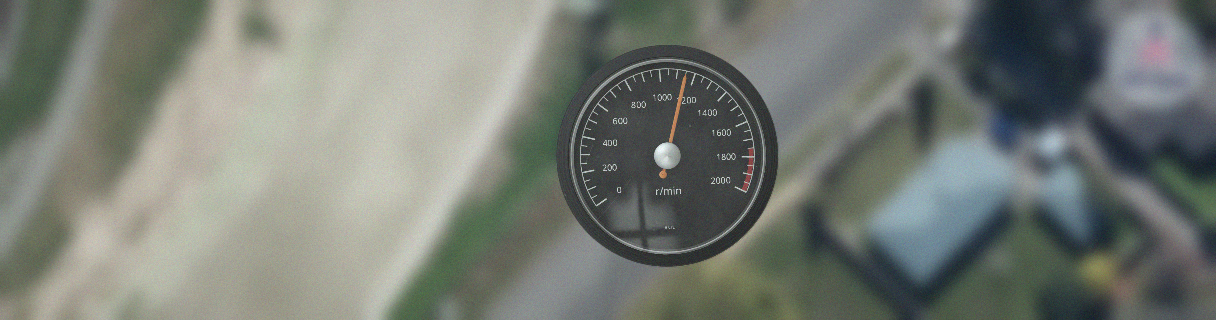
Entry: 1150 rpm
